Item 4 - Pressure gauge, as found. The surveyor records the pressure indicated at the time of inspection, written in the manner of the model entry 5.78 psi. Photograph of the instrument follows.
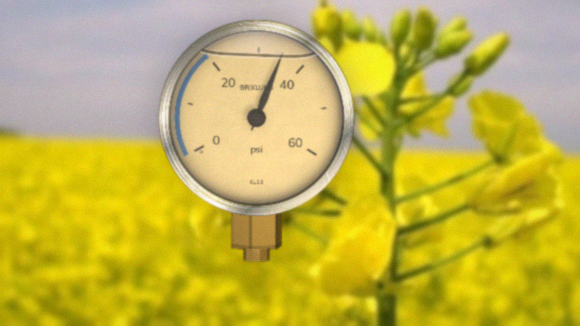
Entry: 35 psi
